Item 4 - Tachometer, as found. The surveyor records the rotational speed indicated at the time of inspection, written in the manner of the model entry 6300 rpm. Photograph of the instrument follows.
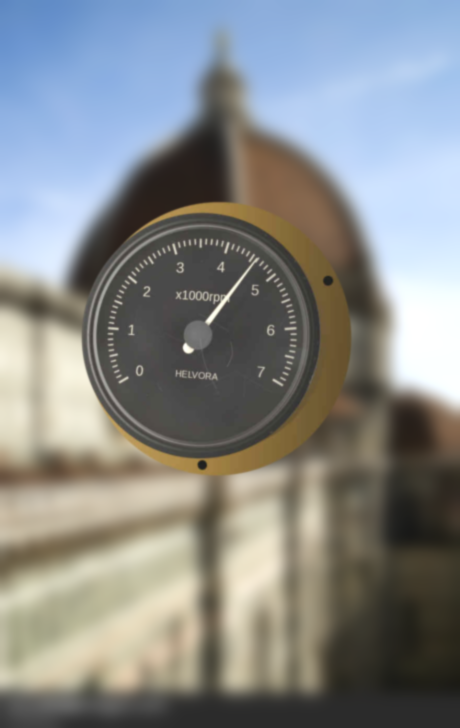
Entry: 4600 rpm
